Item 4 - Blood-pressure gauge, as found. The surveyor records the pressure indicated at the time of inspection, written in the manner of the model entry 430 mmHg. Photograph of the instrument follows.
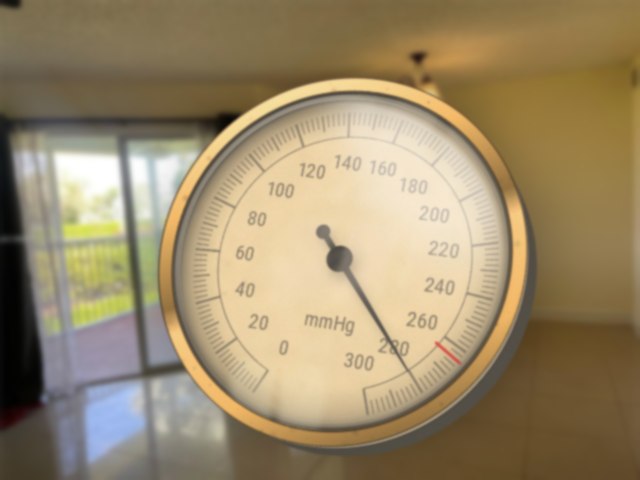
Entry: 280 mmHg
